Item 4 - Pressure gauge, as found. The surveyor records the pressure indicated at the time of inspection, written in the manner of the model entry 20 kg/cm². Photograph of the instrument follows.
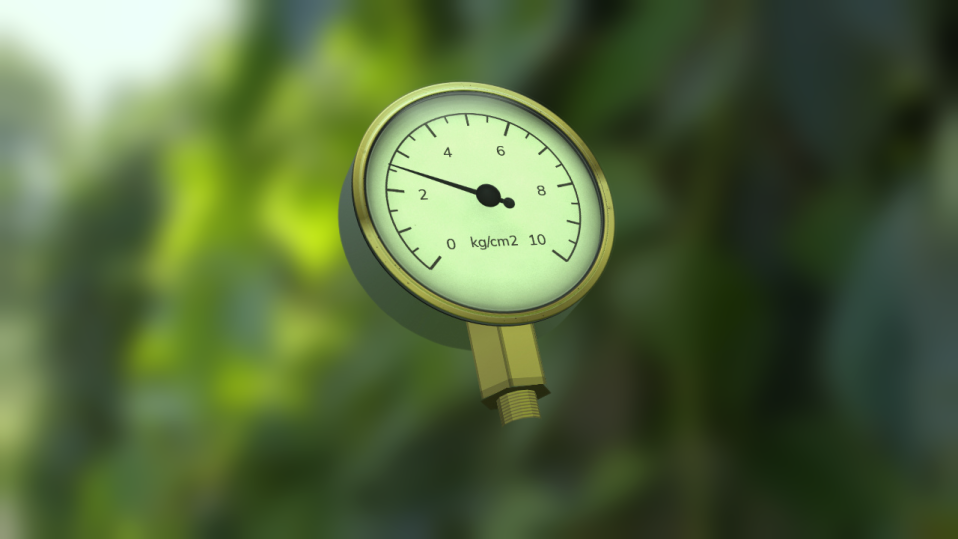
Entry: 2.5 kg/cm²
